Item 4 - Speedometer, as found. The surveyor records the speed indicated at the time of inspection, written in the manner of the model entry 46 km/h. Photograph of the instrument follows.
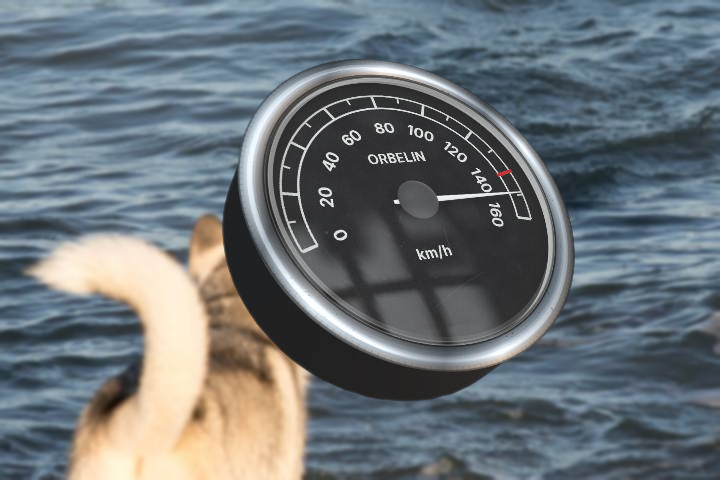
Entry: 150 km/h
